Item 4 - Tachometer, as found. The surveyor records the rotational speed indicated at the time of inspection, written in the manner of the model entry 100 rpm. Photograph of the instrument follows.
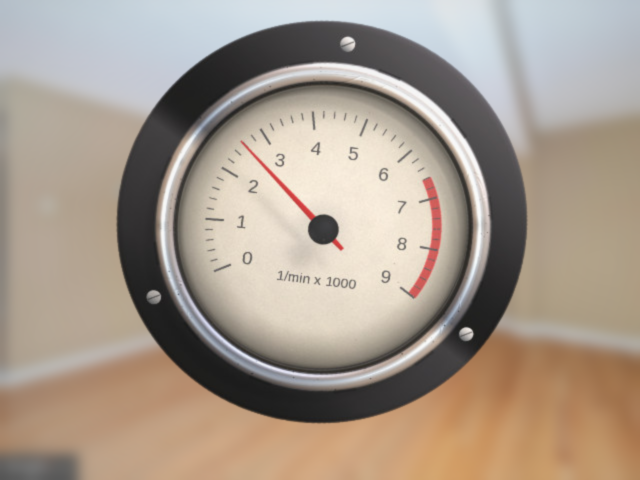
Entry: 2600 rpm
